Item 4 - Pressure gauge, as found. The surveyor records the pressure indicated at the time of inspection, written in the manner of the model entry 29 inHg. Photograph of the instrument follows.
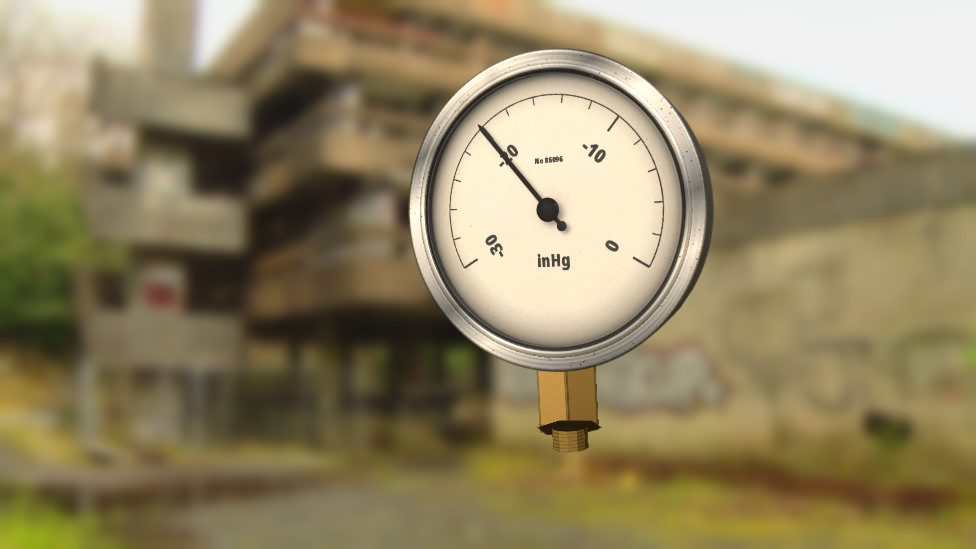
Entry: -20 inHg
